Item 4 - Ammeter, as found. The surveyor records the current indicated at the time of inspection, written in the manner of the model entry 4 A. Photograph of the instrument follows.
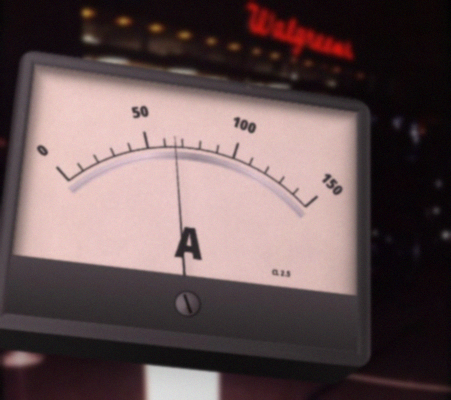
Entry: 65 A
